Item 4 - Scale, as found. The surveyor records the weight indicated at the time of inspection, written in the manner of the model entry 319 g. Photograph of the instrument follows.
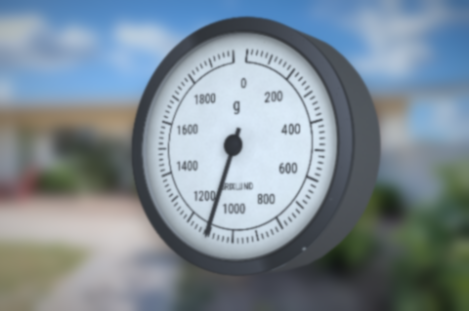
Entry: 1100 g
